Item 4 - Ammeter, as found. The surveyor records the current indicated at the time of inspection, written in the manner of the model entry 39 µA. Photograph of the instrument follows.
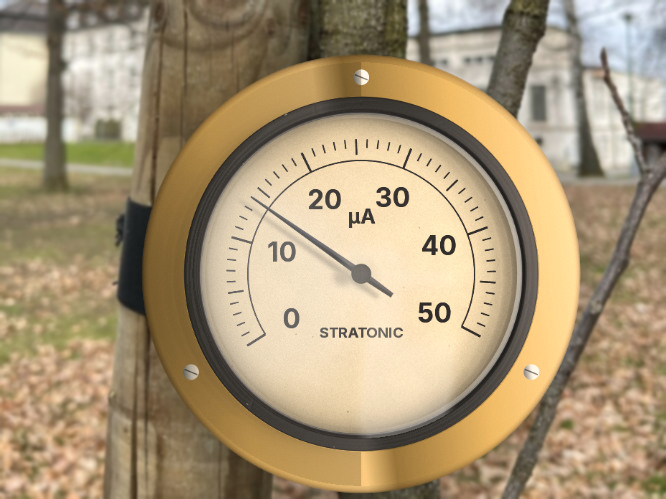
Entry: 14 µA
